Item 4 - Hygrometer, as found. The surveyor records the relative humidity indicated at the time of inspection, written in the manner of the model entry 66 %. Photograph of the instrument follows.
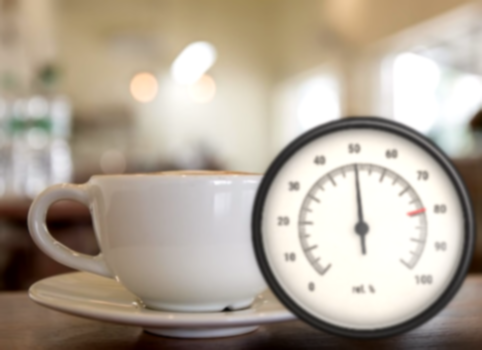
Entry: 50 %
